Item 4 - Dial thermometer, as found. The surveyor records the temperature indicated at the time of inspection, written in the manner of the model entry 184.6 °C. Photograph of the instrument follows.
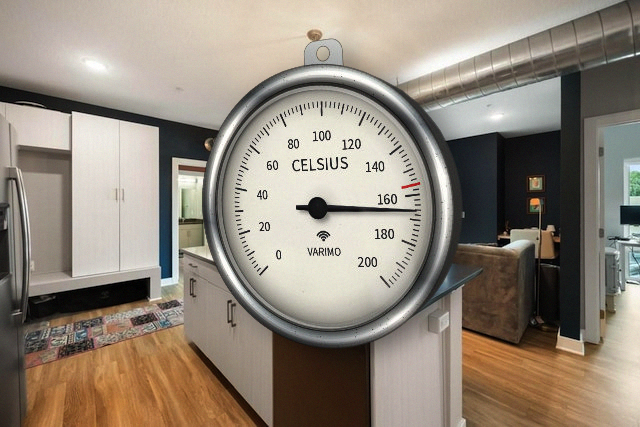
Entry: 166 °C
